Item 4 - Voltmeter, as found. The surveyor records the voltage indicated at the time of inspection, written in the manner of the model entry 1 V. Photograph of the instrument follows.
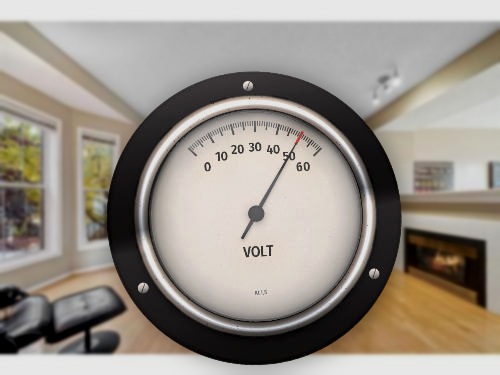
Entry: 50 V
